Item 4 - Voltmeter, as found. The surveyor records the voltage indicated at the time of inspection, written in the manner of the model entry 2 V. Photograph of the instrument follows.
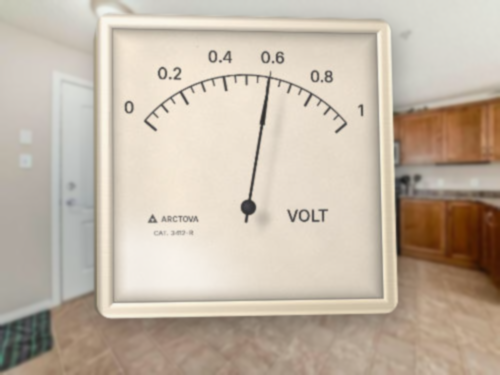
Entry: 0.6 V
